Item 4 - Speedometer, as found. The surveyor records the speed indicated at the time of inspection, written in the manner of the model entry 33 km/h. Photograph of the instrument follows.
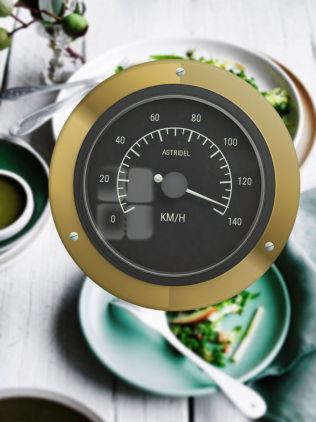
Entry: 135 km/h
